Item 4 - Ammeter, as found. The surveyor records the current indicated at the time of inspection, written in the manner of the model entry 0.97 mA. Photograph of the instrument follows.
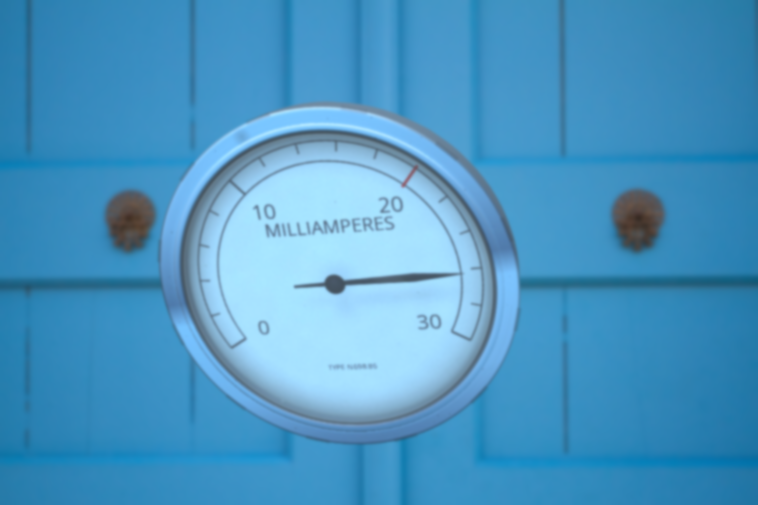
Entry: 26 mA
